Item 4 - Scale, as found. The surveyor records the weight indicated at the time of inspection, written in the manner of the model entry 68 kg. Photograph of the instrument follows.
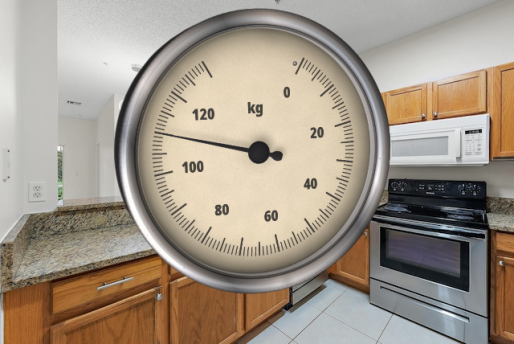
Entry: 110 kg
